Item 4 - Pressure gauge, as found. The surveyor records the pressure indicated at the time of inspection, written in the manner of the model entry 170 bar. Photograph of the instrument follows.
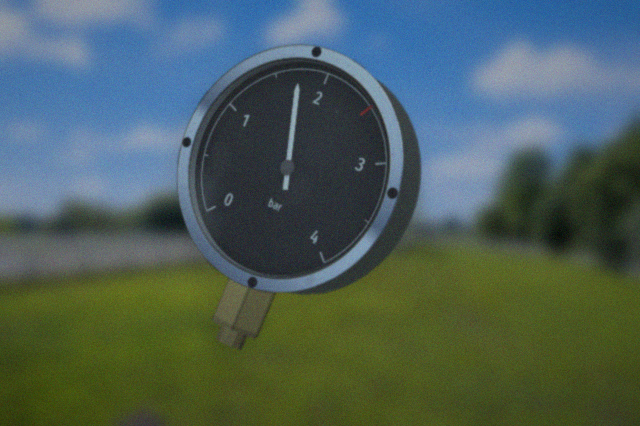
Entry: 1.75 bar
